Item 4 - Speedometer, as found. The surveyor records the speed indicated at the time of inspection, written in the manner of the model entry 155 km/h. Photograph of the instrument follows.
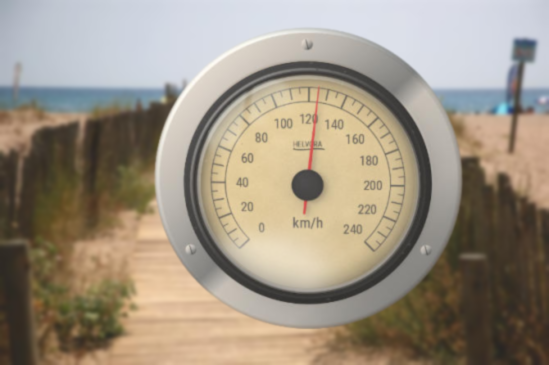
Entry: 125 km/h
